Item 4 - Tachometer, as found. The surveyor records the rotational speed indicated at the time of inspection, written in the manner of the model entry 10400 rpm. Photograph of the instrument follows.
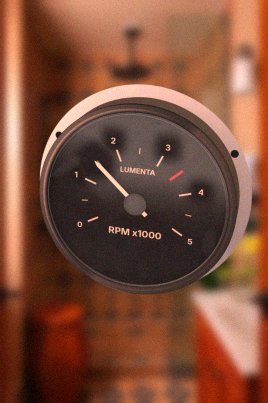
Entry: 1500 rpm
